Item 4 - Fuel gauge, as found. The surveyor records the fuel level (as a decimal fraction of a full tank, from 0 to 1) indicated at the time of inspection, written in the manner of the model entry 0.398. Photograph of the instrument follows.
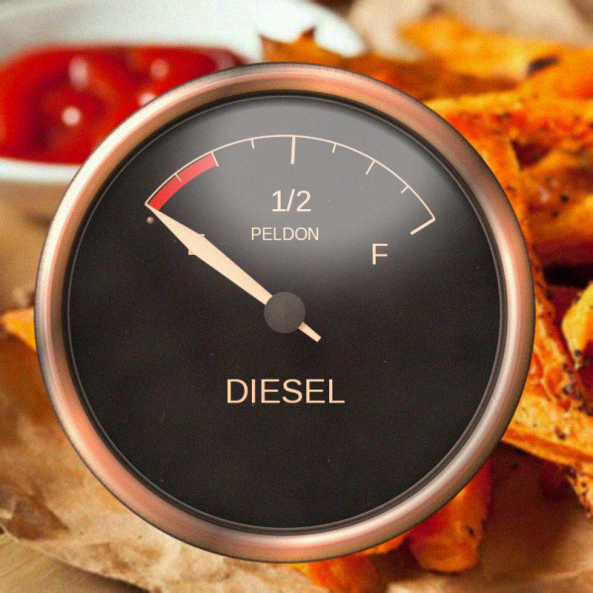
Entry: 0
